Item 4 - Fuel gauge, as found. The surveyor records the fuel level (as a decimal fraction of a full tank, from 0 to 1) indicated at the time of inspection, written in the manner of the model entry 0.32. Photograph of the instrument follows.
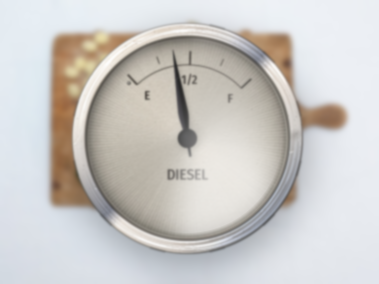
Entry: 0.375
